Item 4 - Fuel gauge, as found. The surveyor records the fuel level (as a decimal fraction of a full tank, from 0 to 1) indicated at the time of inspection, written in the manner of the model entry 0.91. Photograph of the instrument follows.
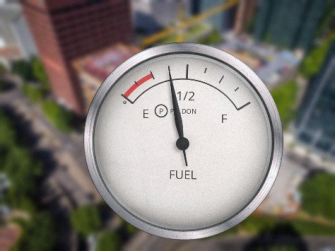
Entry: 0.375
